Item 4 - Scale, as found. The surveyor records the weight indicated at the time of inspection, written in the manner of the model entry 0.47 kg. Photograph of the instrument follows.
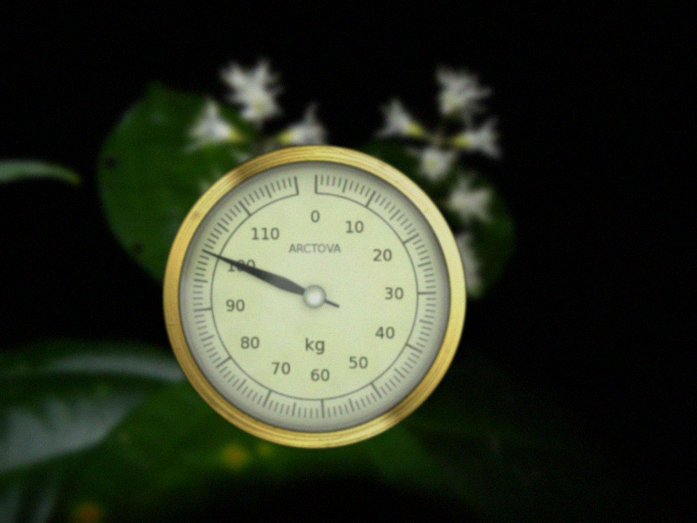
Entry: 100 kg
